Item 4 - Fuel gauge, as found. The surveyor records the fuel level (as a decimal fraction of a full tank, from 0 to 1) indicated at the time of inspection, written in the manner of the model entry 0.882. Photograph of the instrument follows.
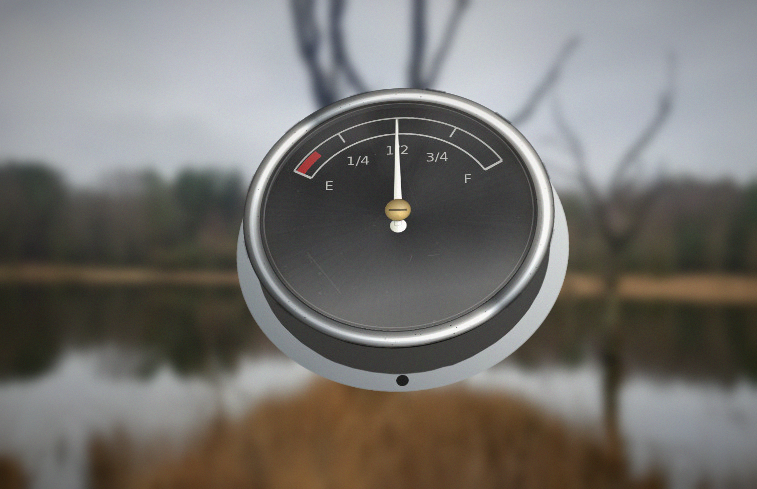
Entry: 0.5
